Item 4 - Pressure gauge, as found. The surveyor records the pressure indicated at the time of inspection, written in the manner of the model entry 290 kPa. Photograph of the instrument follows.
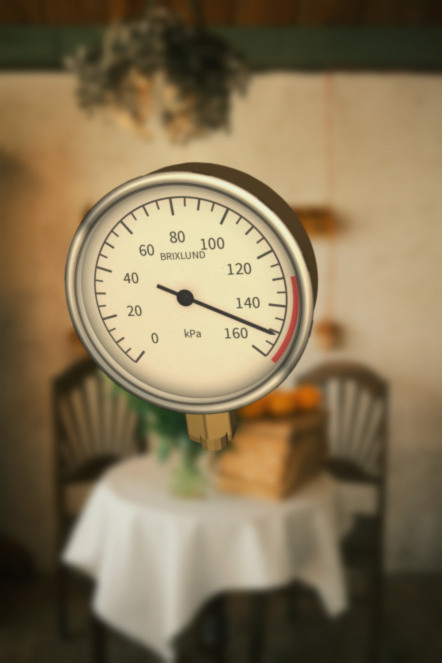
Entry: 150 kPa
